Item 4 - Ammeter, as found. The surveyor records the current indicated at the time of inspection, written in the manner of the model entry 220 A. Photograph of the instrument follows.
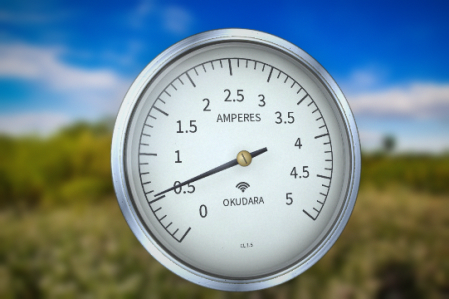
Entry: 0.55 A
